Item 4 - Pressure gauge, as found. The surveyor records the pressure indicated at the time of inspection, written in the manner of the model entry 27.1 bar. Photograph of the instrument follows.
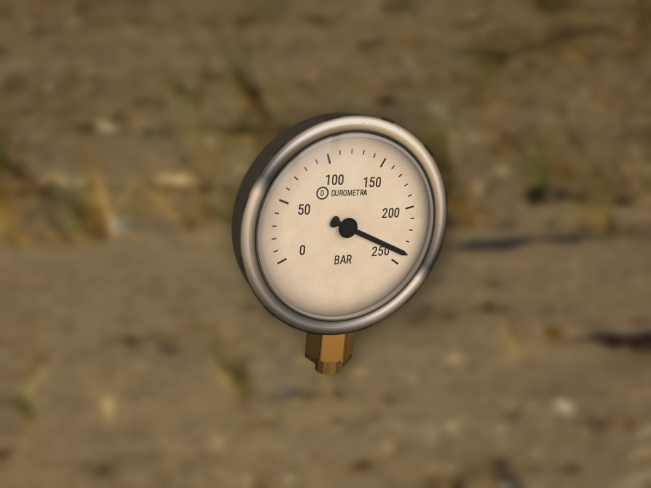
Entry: 240 bar
